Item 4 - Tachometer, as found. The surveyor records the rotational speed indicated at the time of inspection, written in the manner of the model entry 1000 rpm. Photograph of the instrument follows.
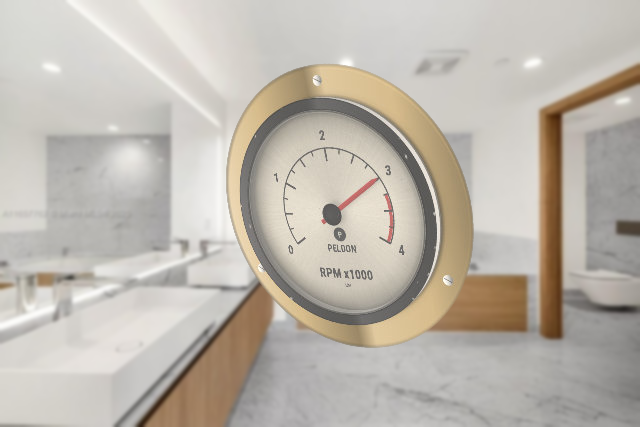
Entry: 3000 rpm
